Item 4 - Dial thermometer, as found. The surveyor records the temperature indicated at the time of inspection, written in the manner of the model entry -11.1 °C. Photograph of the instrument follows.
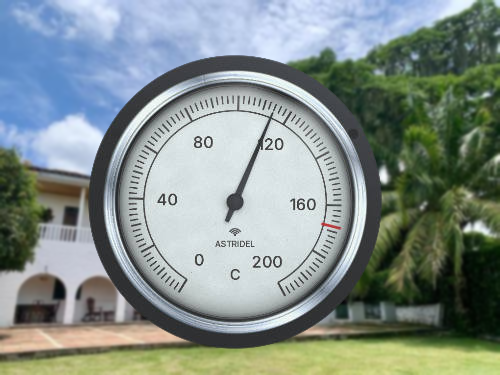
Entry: 114 °C
